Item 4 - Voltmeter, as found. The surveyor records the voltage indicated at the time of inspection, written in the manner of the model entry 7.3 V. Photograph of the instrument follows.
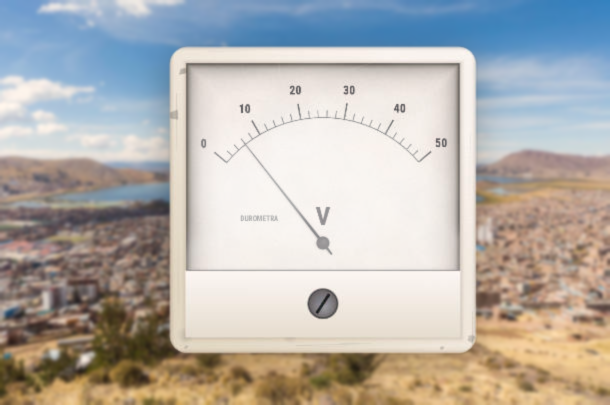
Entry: 6 V
